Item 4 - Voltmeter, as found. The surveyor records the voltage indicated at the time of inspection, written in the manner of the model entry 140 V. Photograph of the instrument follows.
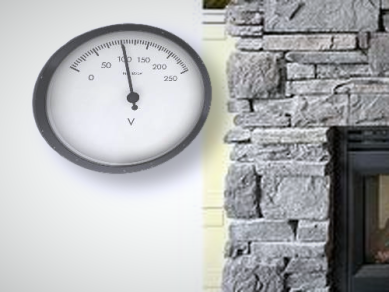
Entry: 100 V
